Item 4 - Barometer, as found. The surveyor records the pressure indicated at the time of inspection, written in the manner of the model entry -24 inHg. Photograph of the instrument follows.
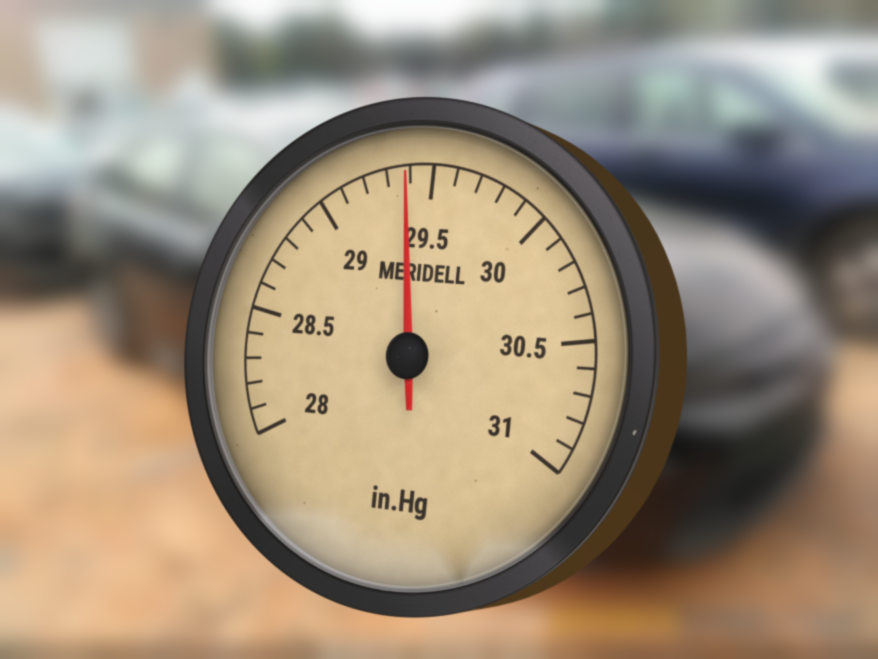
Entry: 29.4 inHg
